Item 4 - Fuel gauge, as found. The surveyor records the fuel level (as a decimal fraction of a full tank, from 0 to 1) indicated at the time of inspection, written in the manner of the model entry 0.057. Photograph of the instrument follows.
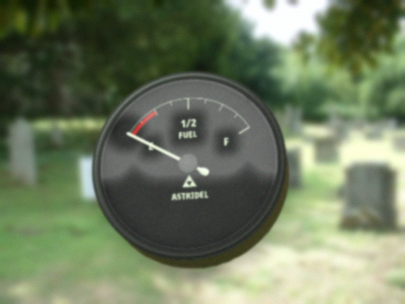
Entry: 0
